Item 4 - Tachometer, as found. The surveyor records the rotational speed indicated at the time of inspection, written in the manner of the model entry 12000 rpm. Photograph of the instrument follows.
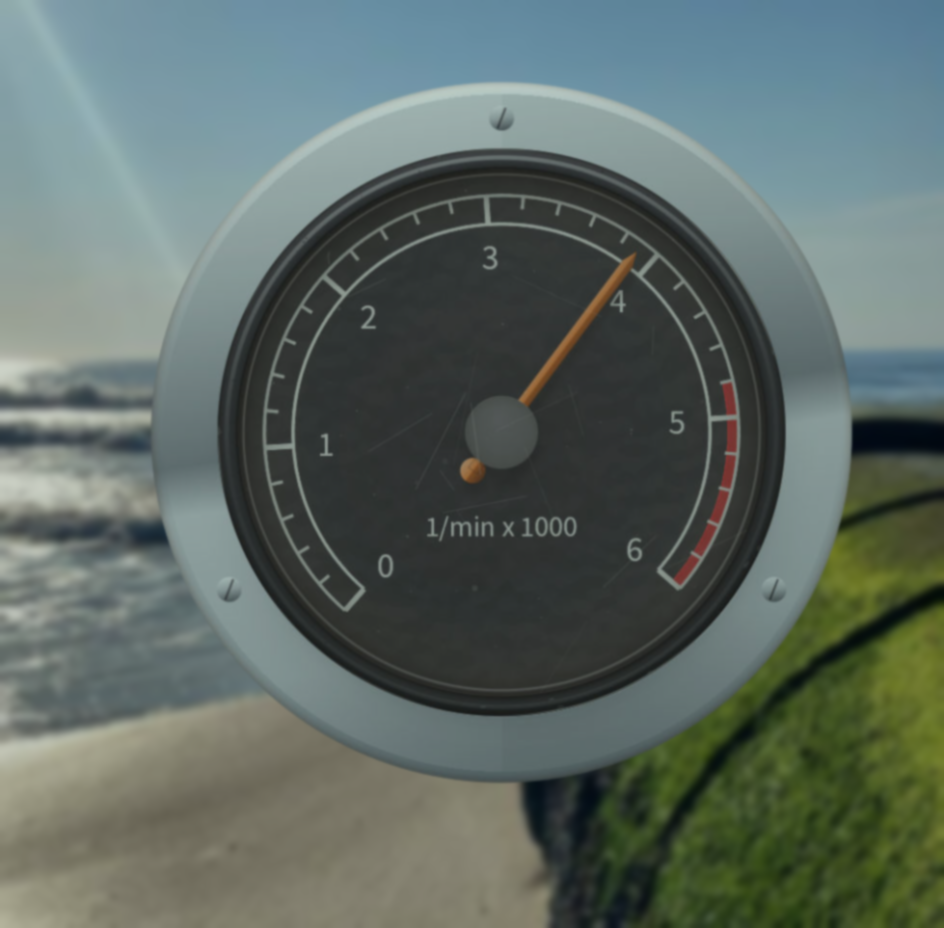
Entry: 3900 rpm
